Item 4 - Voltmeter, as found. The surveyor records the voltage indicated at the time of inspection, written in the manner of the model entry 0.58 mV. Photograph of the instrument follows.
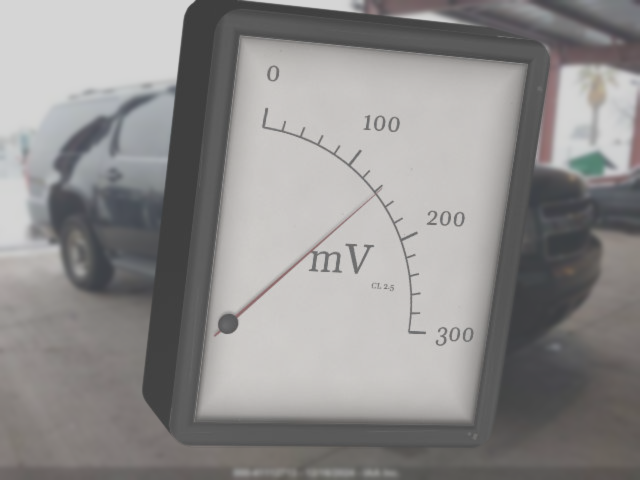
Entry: 140 mV
